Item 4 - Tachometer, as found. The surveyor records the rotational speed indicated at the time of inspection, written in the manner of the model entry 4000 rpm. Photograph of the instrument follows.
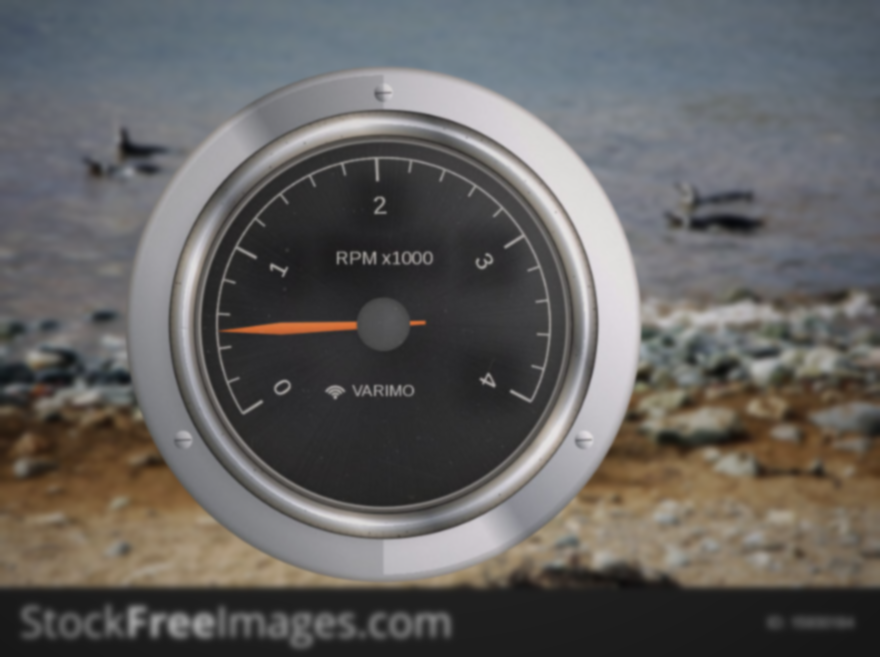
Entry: 500 rpm
